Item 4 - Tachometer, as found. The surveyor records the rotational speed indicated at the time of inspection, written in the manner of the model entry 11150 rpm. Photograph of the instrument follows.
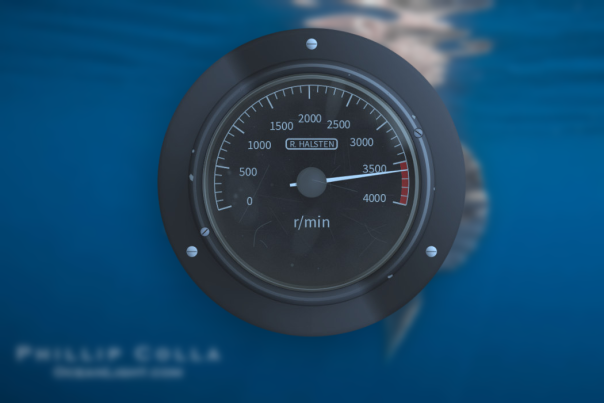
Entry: 3600 rpm
